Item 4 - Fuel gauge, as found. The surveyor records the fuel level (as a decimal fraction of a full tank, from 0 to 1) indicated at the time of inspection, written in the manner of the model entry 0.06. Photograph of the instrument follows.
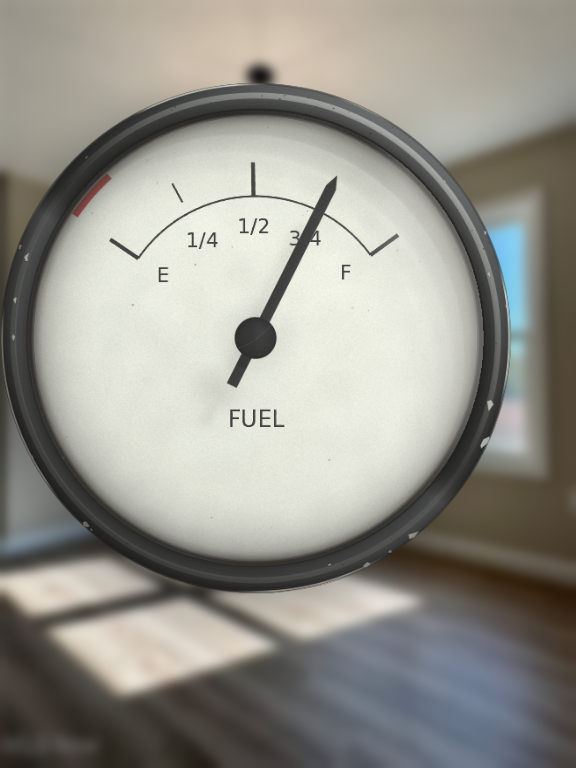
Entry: 0.75
